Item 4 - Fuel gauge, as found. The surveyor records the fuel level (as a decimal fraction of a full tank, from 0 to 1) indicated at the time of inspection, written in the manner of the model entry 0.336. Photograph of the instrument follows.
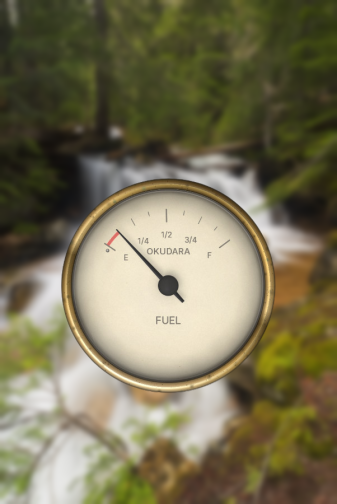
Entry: 0.125
